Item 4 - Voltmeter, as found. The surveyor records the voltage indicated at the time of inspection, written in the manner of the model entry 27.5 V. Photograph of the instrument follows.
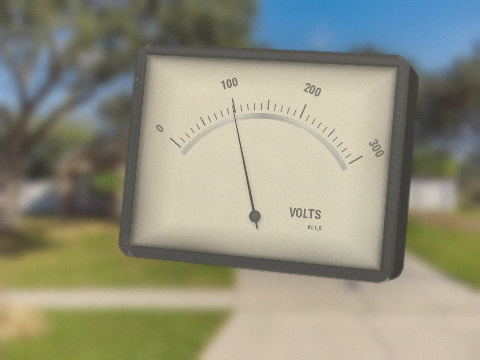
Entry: 100 V
